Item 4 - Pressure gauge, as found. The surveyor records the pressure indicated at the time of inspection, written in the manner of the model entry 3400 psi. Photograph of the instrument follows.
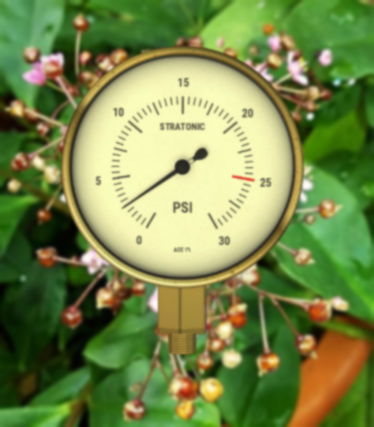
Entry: 2.5 psi
